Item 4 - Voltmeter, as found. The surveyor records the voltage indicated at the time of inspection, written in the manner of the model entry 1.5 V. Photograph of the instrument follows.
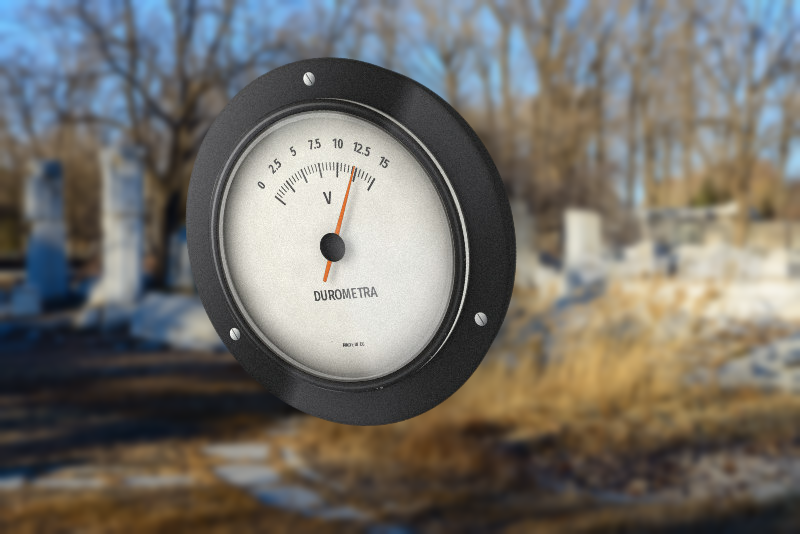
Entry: 12.5 V
